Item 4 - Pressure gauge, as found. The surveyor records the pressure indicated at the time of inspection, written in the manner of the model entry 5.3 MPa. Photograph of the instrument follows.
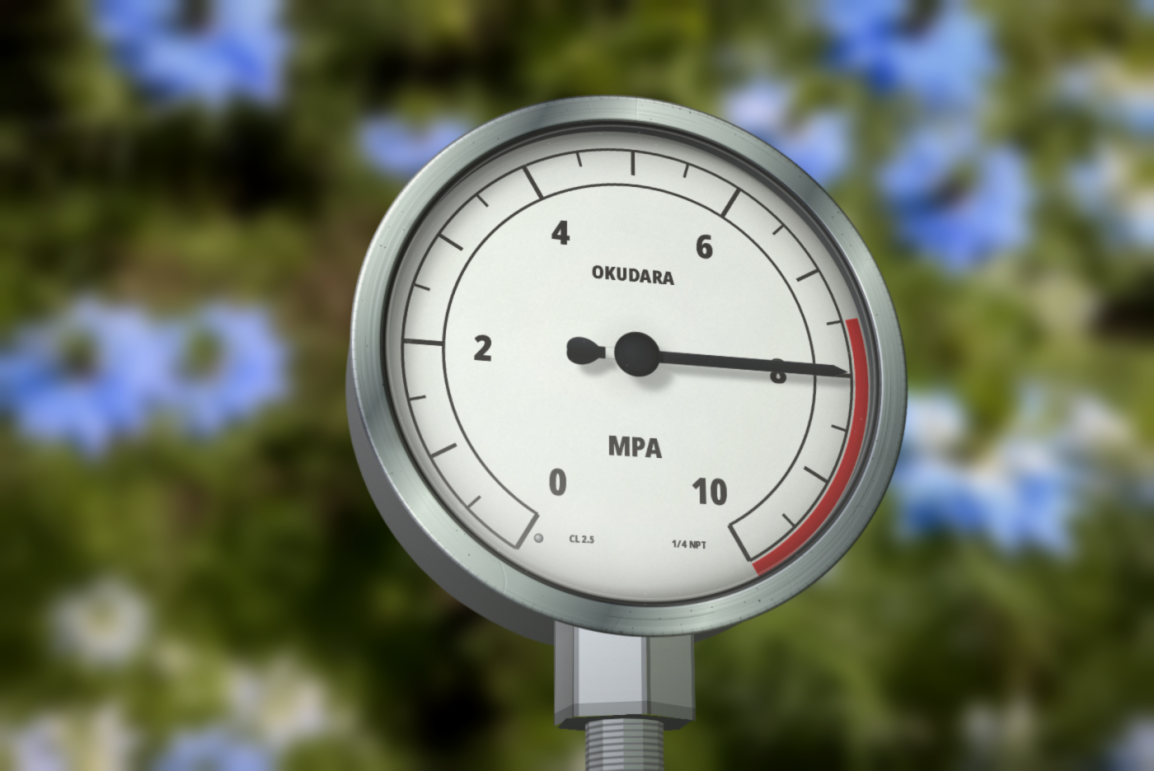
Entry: 8 MPa
